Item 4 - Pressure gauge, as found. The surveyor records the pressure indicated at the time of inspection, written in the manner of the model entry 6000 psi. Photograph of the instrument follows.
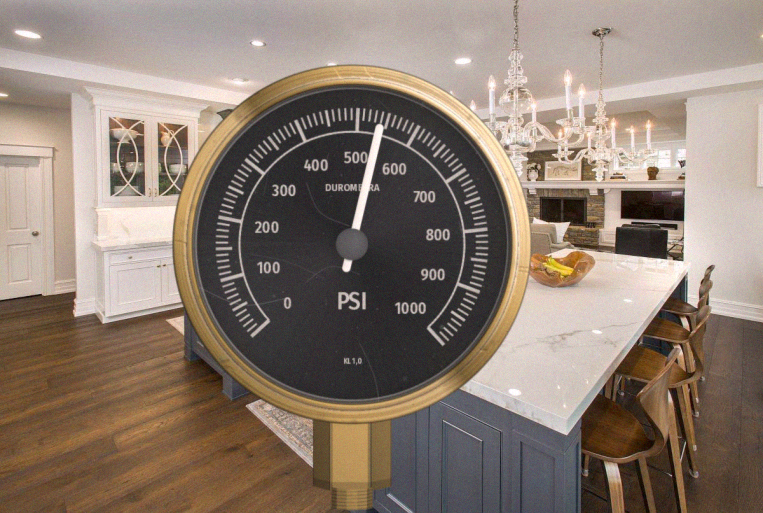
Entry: 540 psi
